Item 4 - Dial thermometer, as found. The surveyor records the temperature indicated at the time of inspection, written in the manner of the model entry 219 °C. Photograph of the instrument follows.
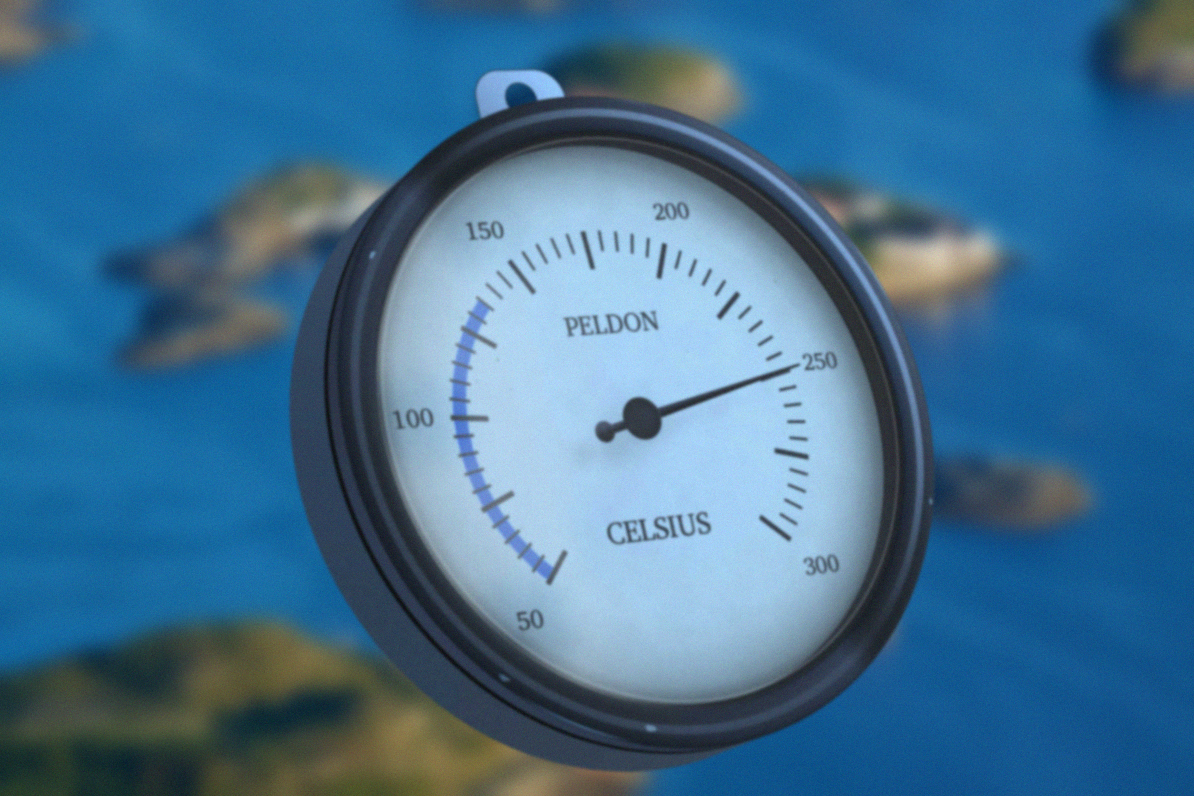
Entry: 250 °C
